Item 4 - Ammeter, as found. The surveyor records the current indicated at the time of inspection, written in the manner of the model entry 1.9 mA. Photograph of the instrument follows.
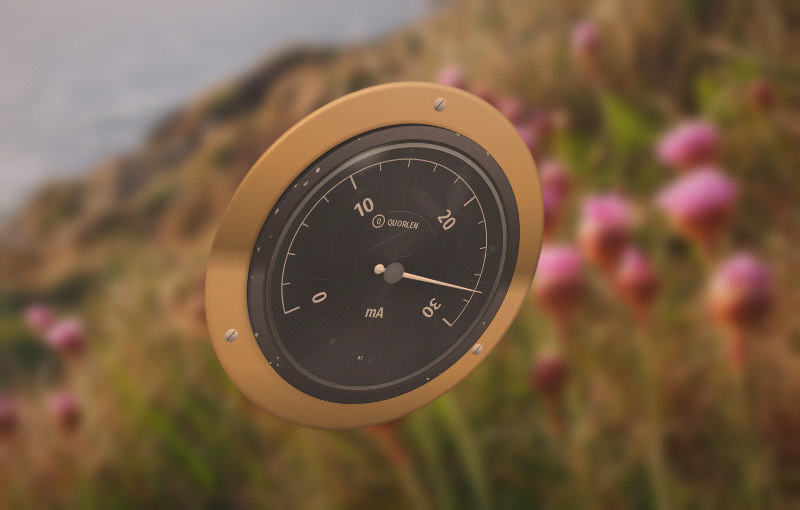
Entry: 27 mA
